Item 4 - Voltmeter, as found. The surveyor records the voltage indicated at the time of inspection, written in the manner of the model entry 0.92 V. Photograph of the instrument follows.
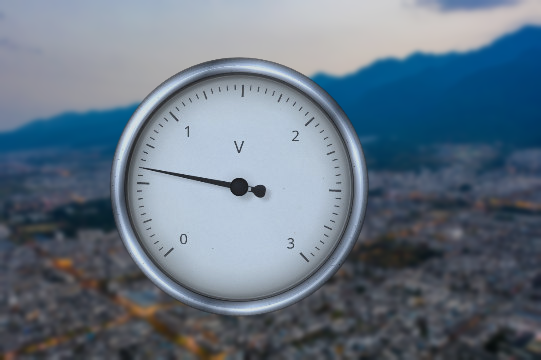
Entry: 0.6 V
